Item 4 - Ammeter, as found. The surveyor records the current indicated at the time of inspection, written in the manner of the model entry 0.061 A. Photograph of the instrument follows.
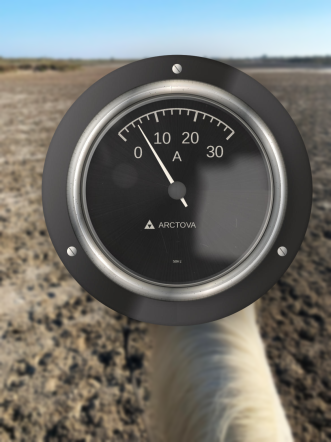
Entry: 5 A
